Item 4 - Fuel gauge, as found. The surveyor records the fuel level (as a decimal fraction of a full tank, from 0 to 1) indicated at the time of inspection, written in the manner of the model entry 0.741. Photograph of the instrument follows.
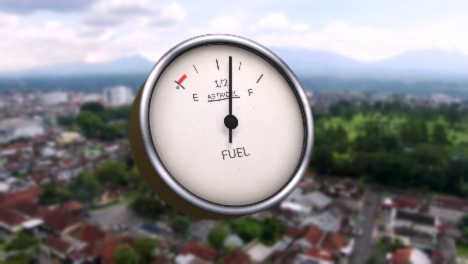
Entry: 0.625
